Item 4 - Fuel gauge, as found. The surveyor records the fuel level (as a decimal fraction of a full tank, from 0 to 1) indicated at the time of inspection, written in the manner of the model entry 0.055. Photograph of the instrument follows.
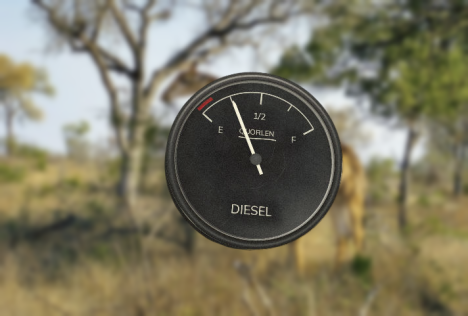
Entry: 0.25
